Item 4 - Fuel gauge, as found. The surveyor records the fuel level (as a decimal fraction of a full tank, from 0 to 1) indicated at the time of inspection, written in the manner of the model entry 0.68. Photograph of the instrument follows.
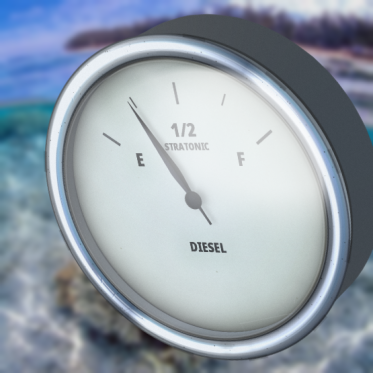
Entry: 0.25
